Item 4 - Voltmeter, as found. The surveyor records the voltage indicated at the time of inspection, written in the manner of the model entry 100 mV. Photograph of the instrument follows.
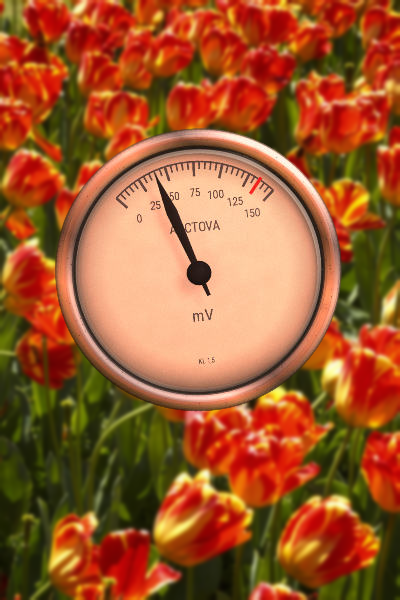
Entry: 40 mV
